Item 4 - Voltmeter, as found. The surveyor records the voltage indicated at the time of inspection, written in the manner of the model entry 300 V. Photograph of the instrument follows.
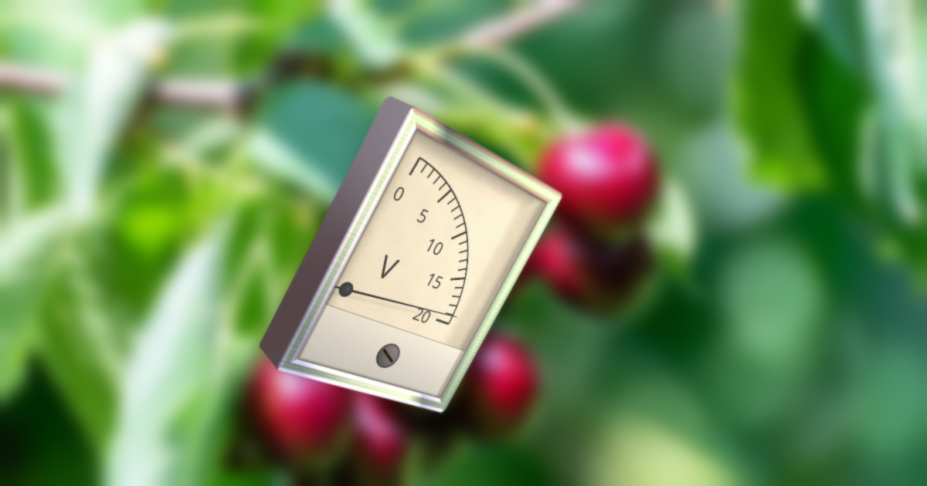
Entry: 19 V
